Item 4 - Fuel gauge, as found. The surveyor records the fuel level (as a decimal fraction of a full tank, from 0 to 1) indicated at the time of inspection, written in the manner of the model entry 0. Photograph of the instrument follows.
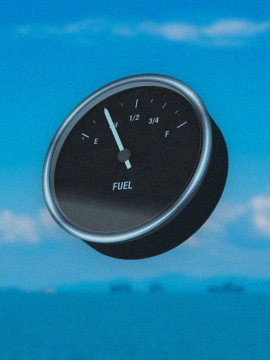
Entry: 0.25
